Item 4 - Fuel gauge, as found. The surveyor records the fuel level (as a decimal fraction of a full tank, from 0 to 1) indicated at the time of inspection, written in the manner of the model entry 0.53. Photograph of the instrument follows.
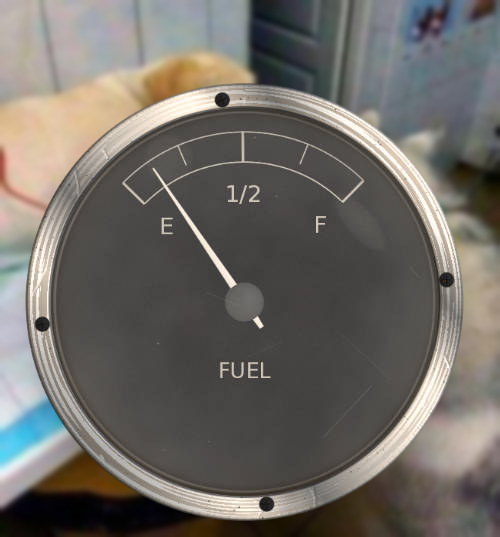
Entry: 0.125
